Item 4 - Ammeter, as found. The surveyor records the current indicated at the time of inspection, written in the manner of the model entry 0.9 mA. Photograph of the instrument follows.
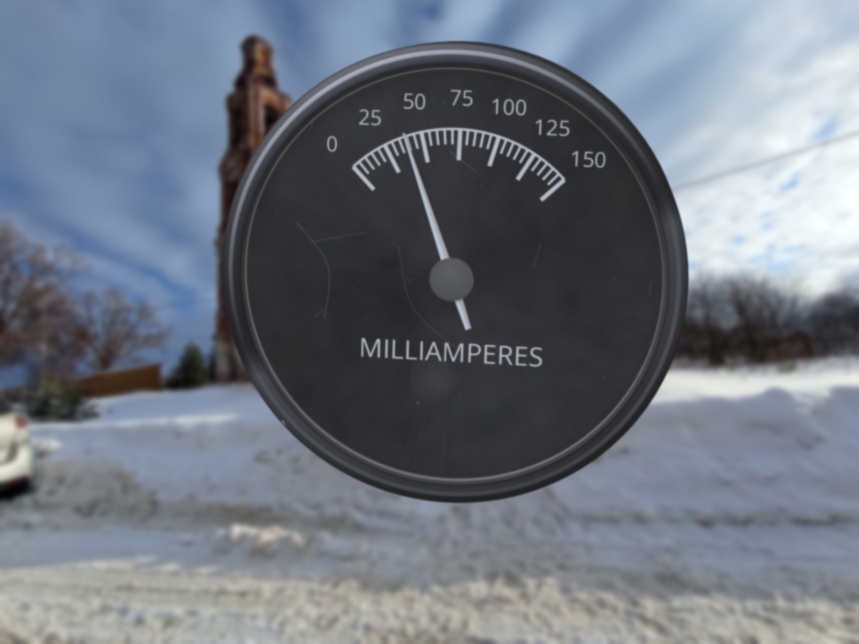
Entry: 40 mA
